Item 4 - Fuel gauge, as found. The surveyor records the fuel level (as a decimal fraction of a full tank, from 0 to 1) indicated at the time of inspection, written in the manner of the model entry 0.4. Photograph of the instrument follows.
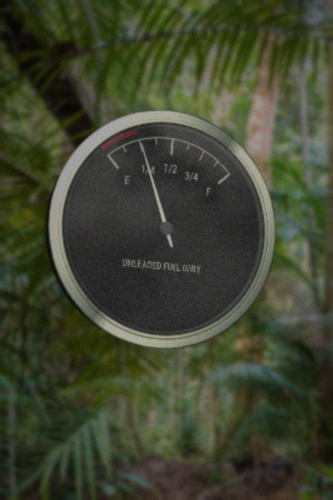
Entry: 0.25
